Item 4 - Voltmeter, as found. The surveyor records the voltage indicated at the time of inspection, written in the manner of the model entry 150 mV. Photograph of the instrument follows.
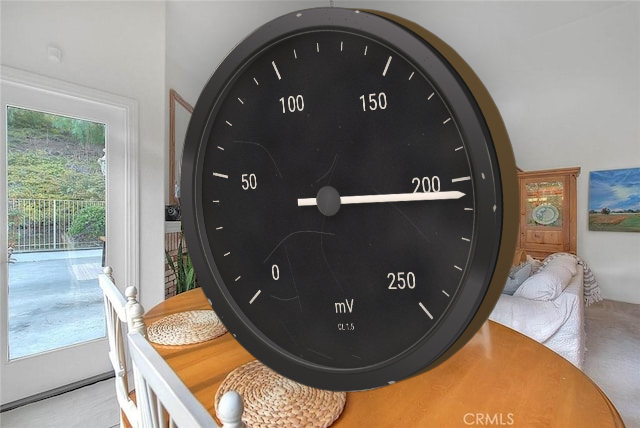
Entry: 205 mV
